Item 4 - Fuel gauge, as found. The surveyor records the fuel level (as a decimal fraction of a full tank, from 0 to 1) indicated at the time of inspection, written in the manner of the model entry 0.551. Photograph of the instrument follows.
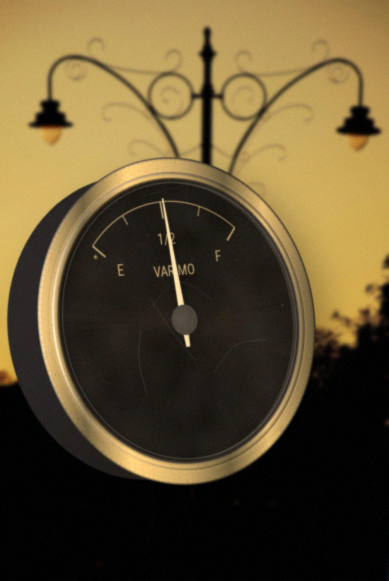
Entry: 0.5
